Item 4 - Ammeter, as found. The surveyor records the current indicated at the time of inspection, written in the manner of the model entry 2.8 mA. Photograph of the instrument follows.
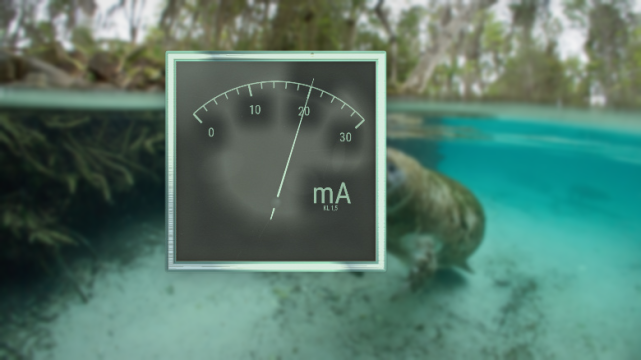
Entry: 20 mA
